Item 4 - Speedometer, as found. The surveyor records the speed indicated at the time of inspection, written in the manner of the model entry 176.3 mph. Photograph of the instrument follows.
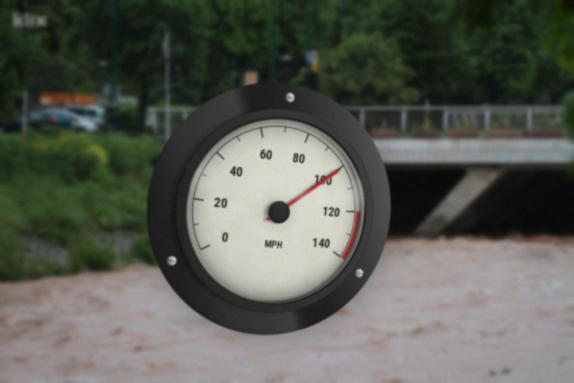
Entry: 100 mph
